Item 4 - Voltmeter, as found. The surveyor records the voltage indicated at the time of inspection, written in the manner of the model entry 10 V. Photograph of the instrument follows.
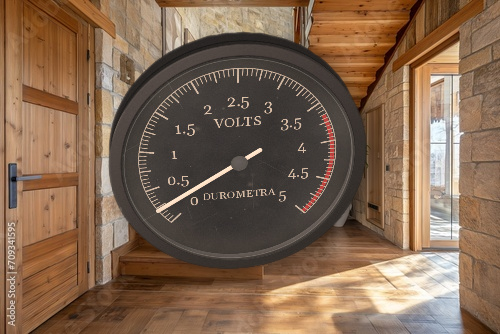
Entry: 0.25 V
